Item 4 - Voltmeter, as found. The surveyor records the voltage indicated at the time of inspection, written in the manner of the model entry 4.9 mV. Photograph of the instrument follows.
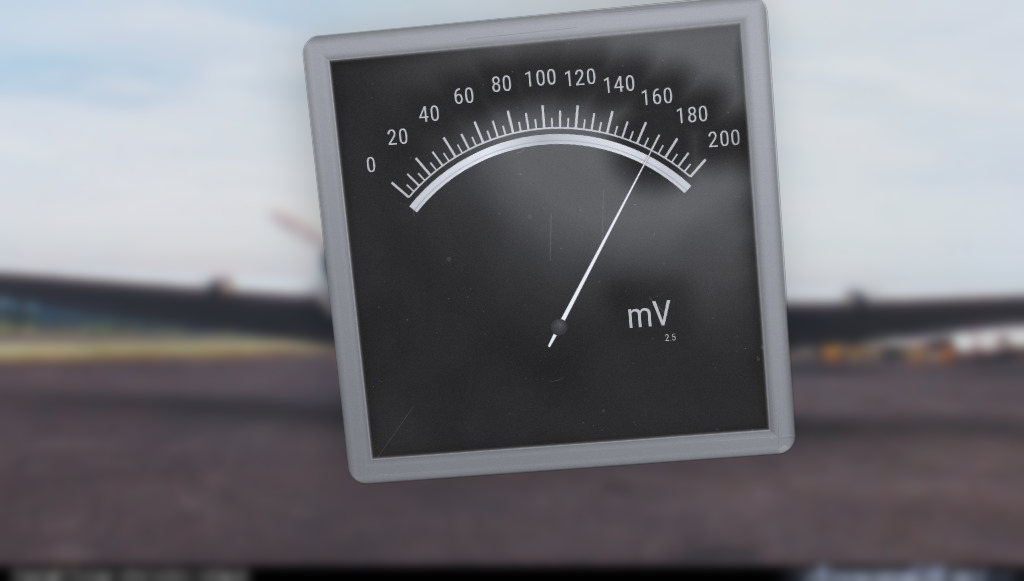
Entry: 170 mV
